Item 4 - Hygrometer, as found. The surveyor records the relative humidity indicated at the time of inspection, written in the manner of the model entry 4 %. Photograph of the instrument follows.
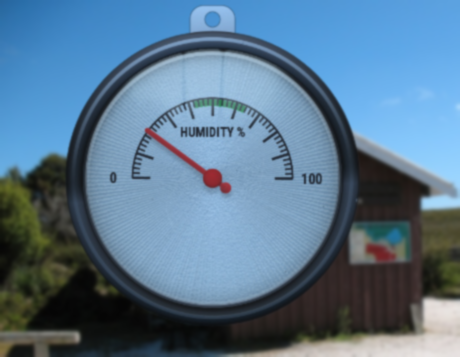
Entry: 20 %
